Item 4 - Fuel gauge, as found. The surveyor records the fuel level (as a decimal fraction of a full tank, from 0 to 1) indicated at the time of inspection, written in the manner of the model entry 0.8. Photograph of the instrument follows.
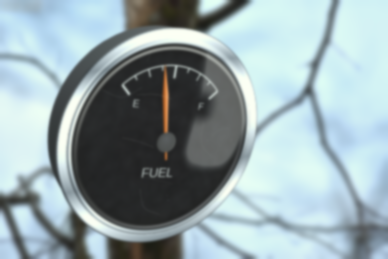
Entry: 0.375
